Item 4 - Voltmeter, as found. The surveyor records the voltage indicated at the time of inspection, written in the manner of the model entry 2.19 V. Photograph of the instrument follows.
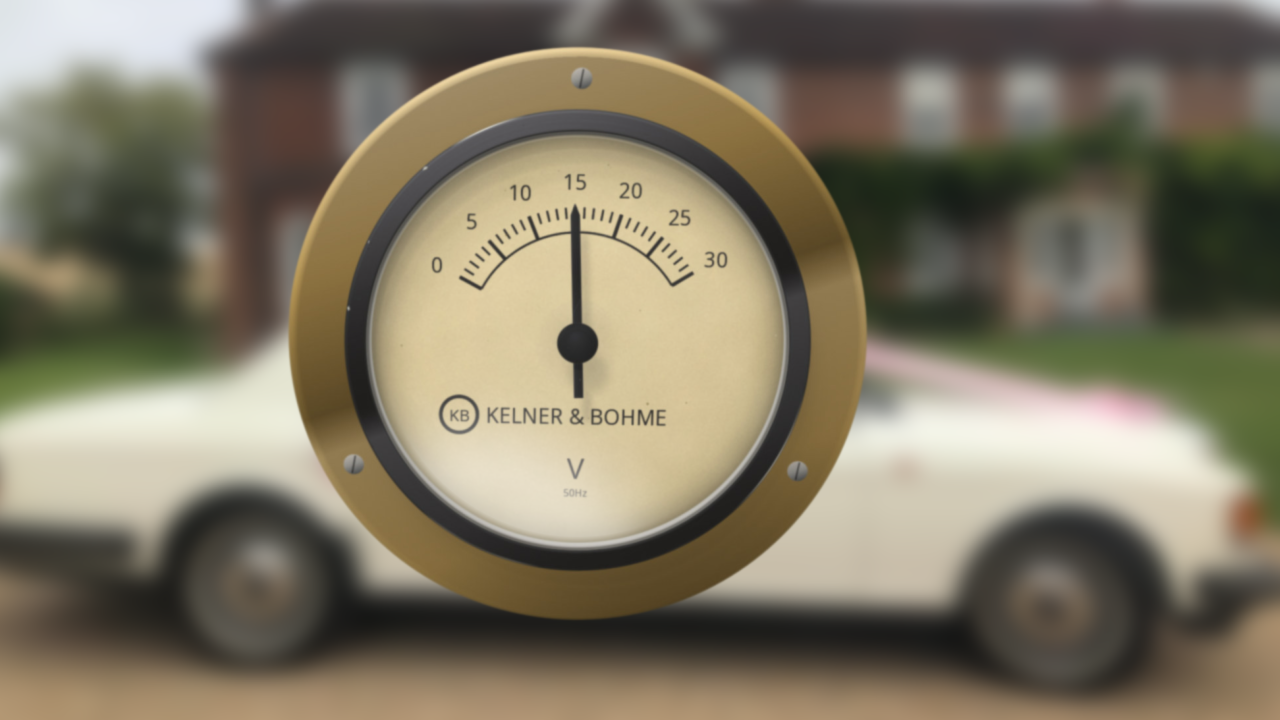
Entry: 15 V
